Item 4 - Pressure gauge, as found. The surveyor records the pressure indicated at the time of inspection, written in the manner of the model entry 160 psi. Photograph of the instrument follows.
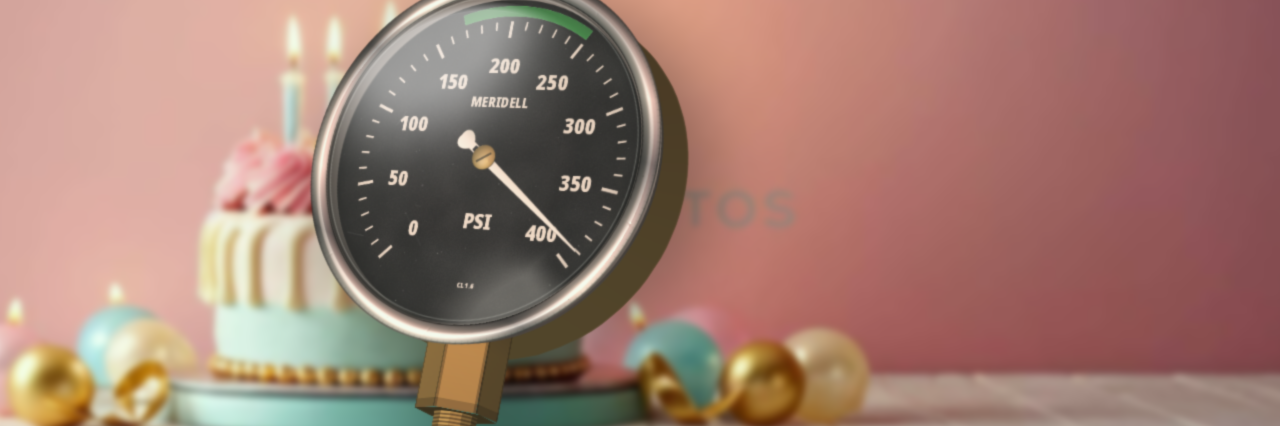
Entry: 390 psi
